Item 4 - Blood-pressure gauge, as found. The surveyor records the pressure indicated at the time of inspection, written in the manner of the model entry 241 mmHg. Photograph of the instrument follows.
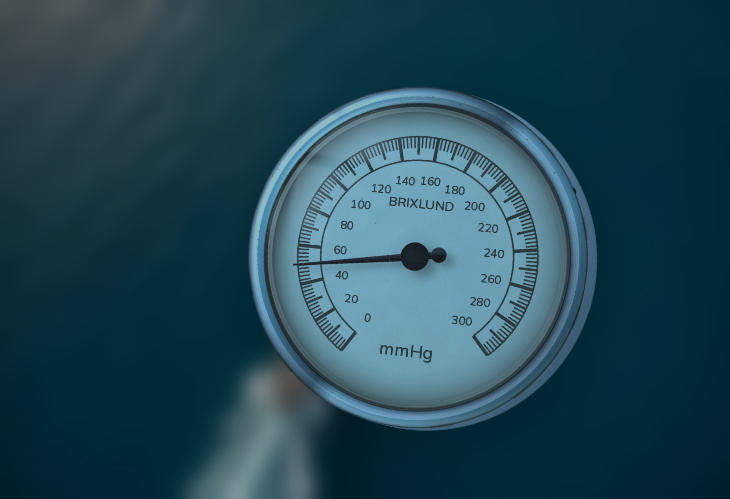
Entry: 50 mmHg
